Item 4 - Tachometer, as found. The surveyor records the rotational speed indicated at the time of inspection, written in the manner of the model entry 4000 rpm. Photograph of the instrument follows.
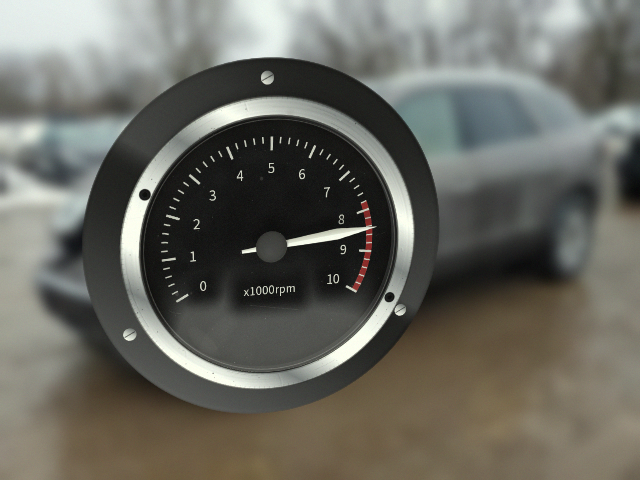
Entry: 8400 rpm
